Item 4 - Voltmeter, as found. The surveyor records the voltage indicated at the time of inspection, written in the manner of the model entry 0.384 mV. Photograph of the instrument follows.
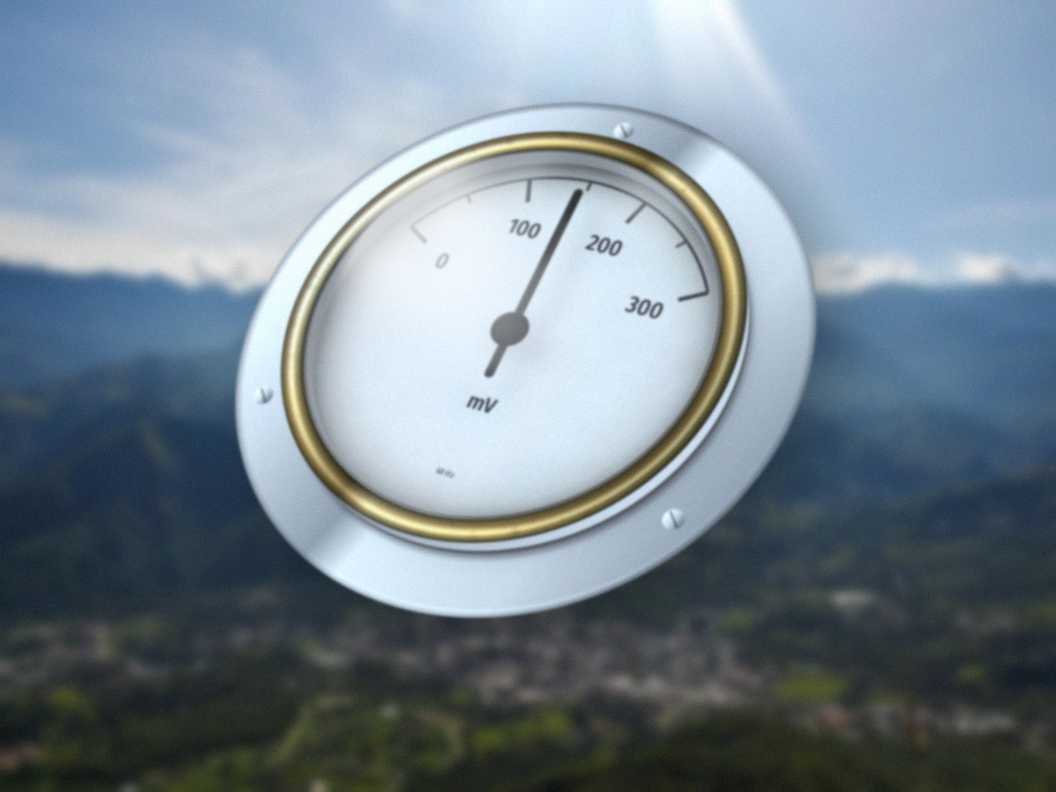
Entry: 150 mV
